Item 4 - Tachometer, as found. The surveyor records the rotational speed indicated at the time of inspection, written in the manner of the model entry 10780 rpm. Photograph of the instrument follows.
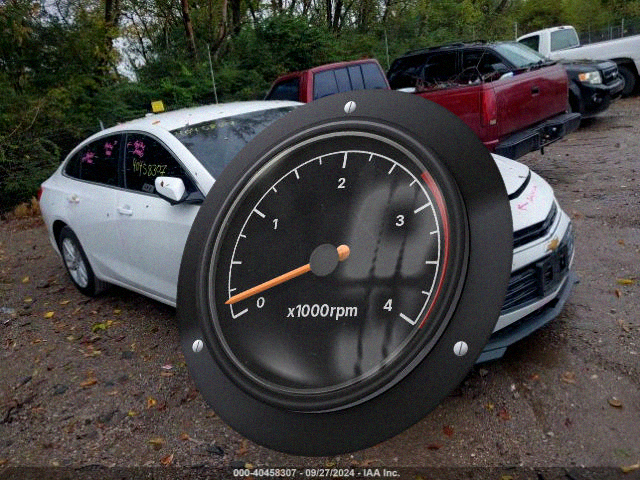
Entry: 125 rpm
